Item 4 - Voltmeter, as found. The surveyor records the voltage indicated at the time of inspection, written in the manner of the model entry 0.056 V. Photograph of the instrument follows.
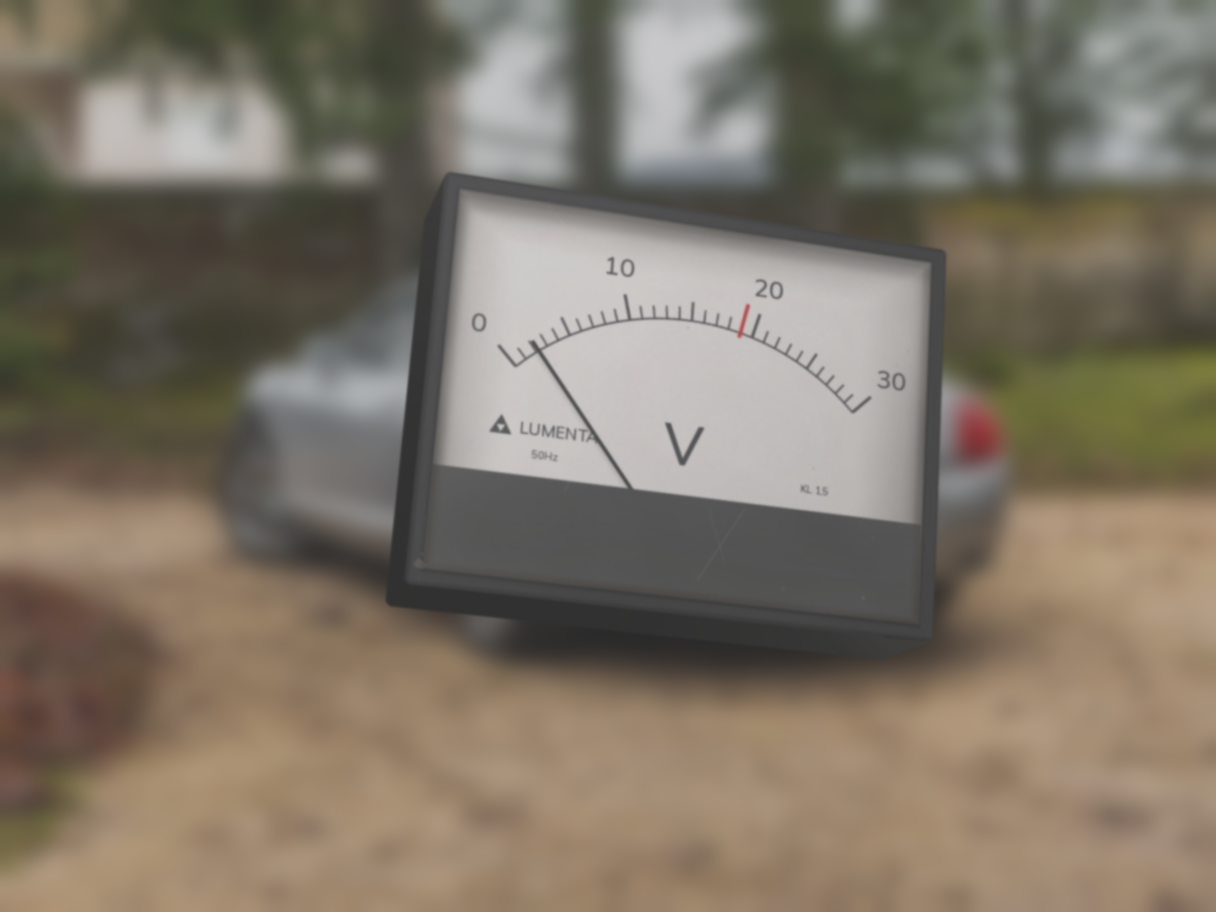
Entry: 2 V
